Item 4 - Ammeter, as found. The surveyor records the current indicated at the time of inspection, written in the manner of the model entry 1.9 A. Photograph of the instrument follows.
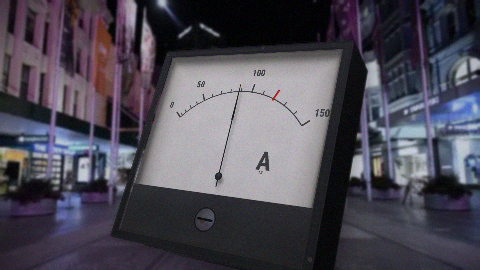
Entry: 90 A
